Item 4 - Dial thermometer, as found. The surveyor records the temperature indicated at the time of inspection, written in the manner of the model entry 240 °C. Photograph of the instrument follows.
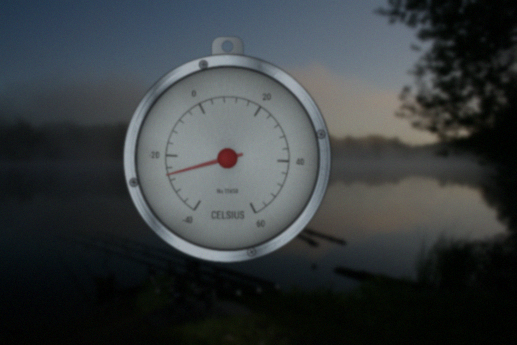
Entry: -26 °C
